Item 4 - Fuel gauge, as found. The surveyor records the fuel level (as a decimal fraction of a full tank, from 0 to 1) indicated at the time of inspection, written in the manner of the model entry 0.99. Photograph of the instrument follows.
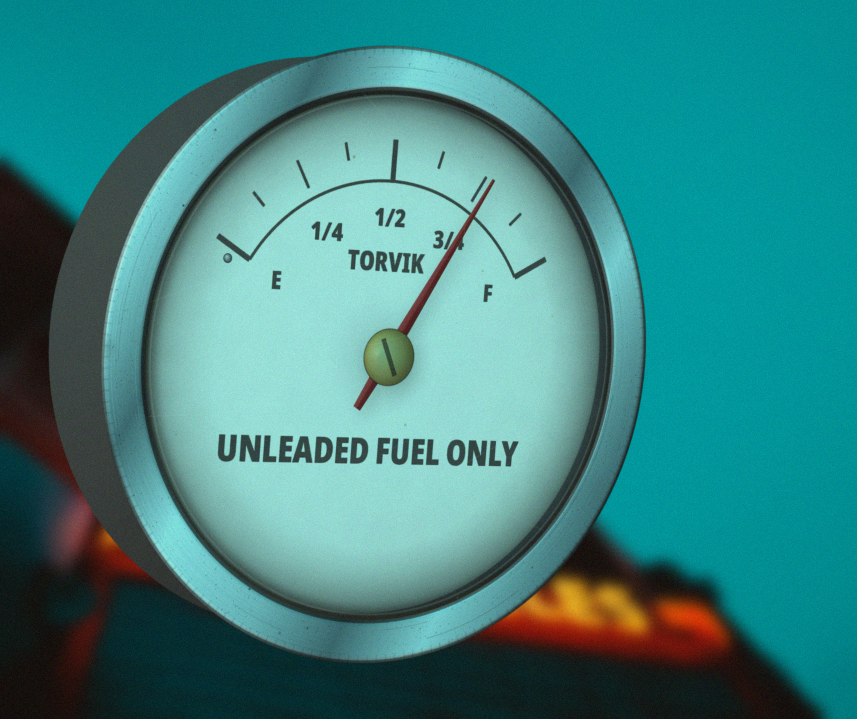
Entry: 0.75
